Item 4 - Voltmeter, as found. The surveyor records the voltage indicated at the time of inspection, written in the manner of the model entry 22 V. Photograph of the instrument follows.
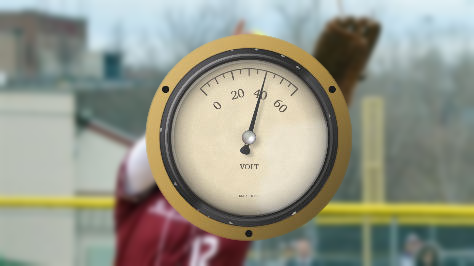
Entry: 40 V
